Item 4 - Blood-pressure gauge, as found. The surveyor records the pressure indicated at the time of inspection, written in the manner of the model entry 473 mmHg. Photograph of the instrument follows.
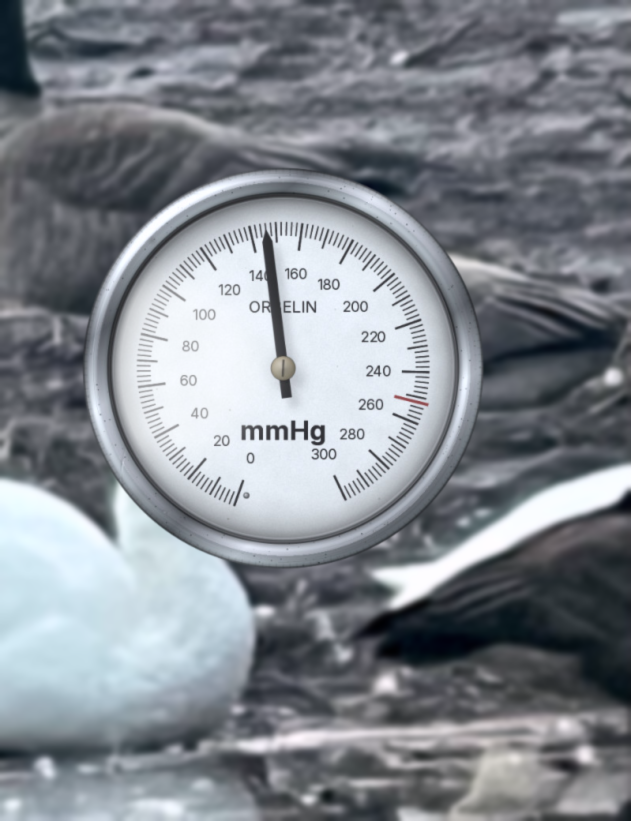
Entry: 146 mmHg
